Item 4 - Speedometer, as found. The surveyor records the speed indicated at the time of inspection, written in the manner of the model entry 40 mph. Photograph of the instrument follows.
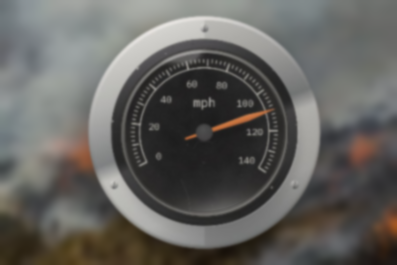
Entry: 110 mph
